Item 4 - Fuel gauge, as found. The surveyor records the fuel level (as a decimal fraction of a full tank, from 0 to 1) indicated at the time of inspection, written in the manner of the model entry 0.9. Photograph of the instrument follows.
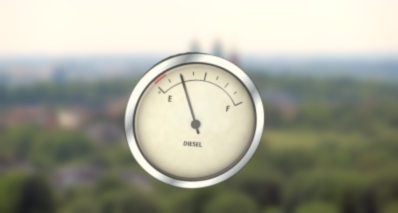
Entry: 0.25
